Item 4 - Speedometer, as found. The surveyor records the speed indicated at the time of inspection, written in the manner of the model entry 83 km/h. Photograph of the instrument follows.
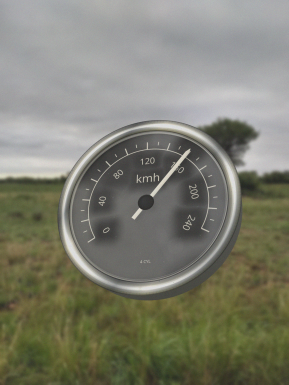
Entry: 160 km/h
